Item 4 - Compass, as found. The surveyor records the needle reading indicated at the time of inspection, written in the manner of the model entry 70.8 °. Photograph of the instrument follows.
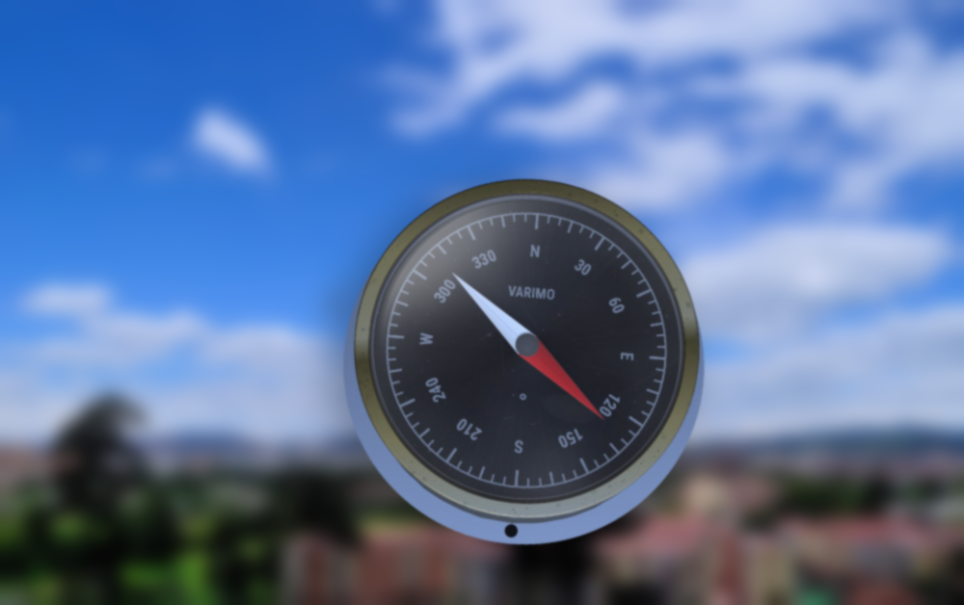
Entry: 130 °
